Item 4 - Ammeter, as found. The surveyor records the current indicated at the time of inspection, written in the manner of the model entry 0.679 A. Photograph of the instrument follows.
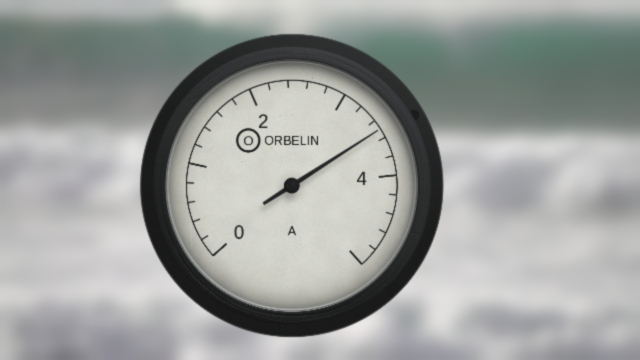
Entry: 3.5 A
